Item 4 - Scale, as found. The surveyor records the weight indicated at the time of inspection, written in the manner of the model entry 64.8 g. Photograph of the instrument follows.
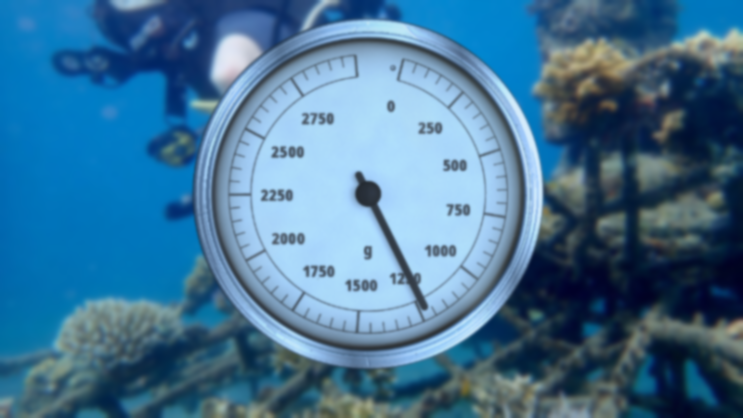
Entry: 1225 g
